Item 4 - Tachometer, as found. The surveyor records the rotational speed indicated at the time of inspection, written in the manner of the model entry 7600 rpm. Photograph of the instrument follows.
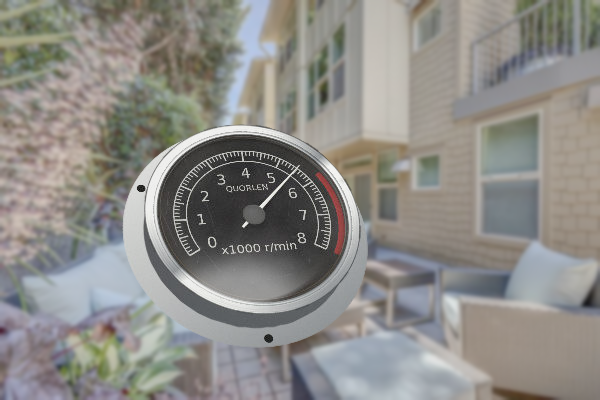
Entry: 5500 rpm
